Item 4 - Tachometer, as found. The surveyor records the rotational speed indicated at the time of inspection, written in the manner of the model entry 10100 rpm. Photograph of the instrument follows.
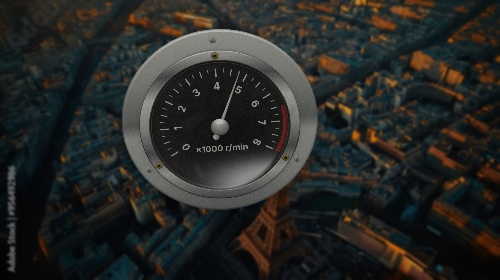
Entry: 4750 rpm
